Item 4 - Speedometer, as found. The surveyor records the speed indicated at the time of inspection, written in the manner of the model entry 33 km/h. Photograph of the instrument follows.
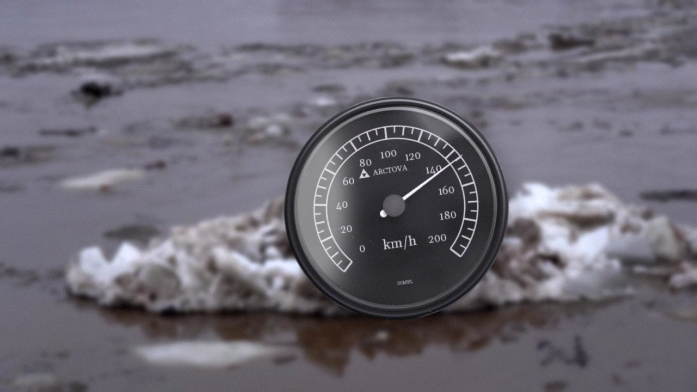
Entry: 145 km/h
